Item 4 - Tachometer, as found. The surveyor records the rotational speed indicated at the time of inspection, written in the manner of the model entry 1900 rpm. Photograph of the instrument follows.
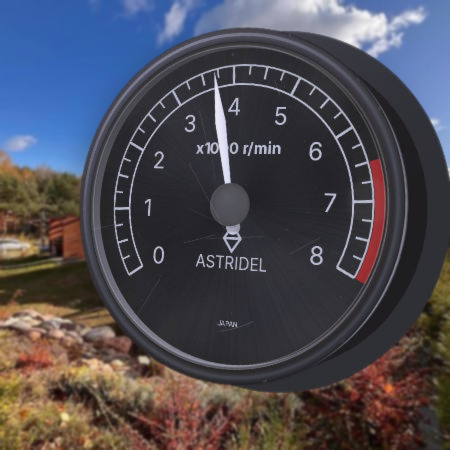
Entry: 3750 rpm
